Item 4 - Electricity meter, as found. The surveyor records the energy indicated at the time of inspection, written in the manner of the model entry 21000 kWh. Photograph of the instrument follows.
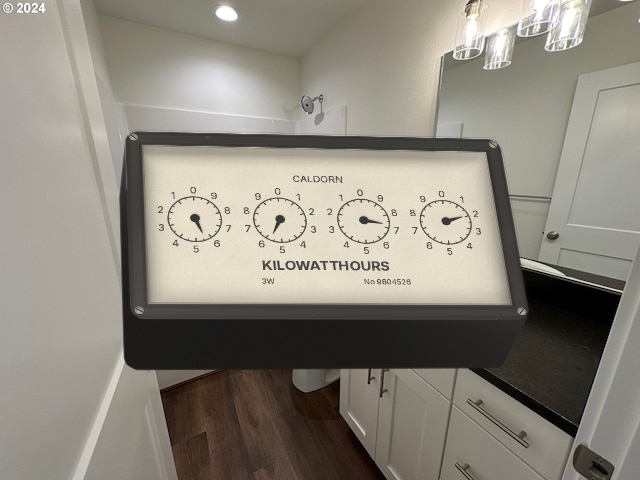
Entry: 5572 kWh
